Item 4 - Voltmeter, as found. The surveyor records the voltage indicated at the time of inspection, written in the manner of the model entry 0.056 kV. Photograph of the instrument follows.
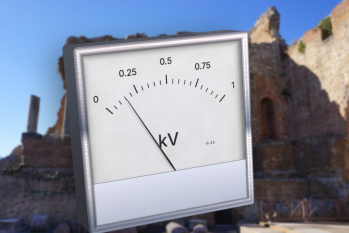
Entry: 0.15 kV
